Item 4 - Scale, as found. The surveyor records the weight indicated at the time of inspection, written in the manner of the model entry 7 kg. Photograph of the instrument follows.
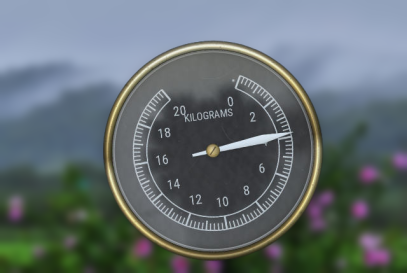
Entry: 3.8 kg
